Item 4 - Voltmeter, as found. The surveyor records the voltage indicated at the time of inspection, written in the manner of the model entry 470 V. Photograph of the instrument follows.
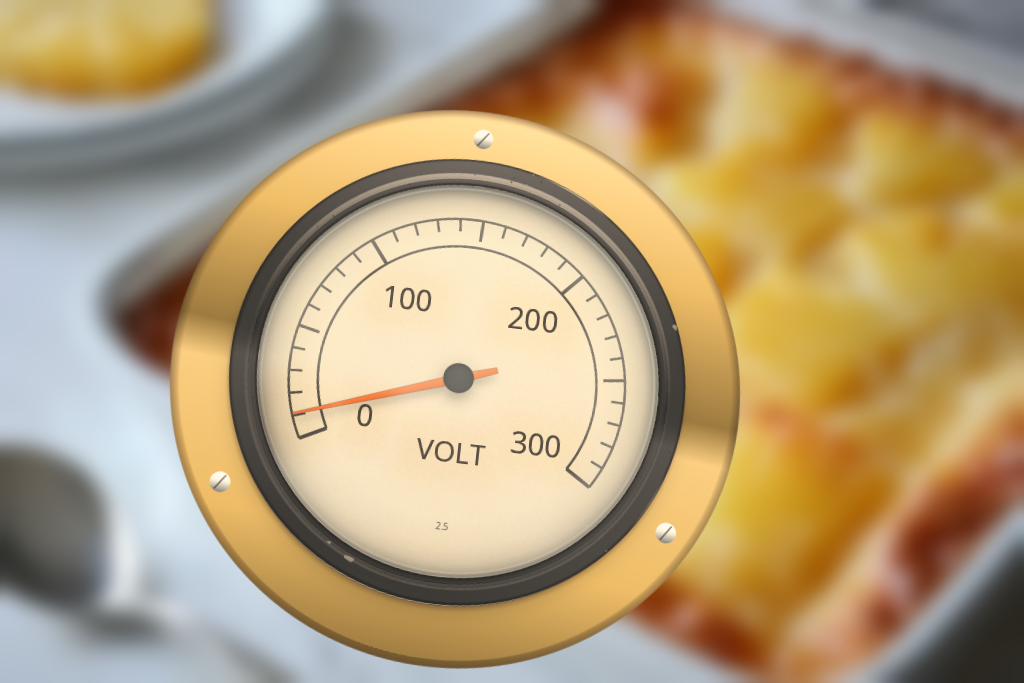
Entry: 10 V
